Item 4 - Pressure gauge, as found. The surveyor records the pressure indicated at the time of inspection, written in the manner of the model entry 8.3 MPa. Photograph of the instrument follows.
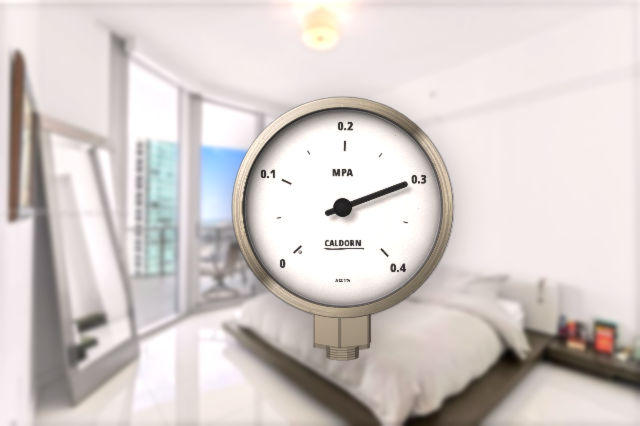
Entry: 0.3 MPa
